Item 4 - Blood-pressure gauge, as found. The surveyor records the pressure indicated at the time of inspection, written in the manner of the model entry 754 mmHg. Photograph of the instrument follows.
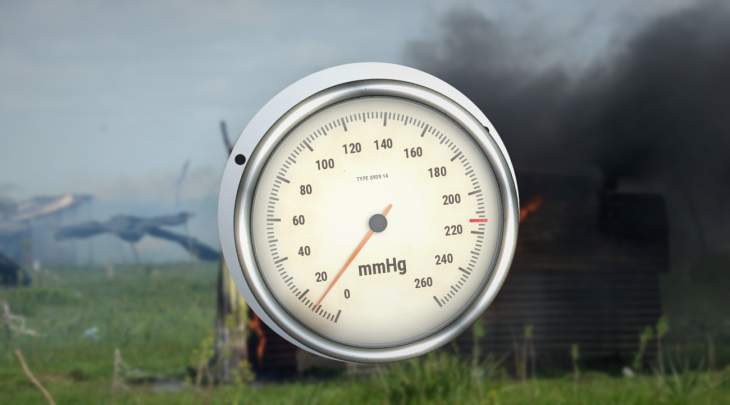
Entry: 12 mmHg
